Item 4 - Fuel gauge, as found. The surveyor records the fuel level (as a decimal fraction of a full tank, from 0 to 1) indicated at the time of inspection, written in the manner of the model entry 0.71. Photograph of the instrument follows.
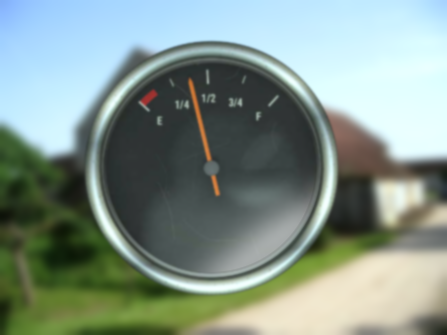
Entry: 0.375
